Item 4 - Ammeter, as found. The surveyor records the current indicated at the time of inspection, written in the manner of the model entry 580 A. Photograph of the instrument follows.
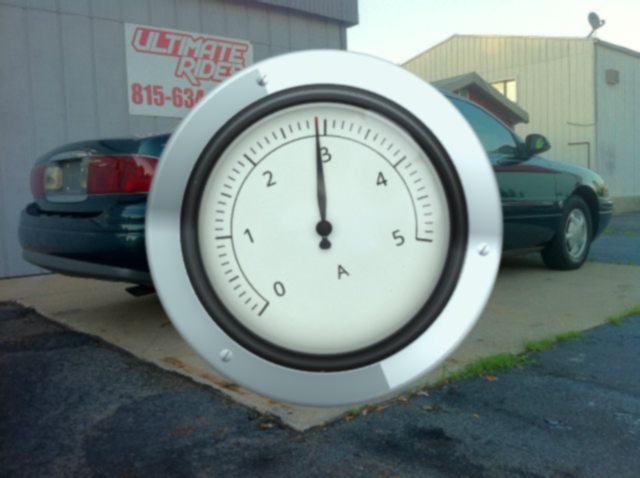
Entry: 2.9 A
